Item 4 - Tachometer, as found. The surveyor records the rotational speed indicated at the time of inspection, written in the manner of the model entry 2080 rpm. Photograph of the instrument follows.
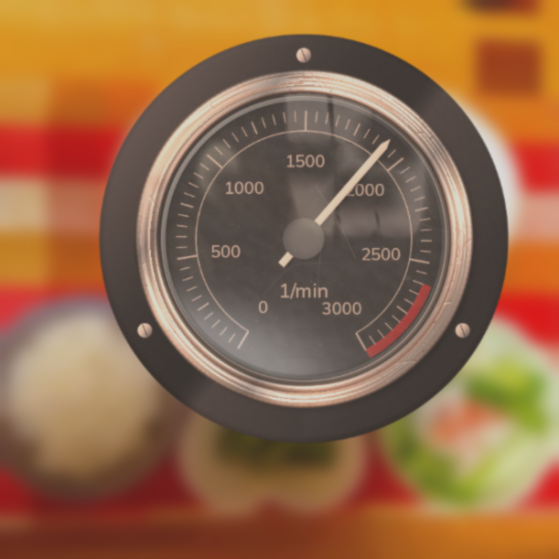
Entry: 1900 rpm
